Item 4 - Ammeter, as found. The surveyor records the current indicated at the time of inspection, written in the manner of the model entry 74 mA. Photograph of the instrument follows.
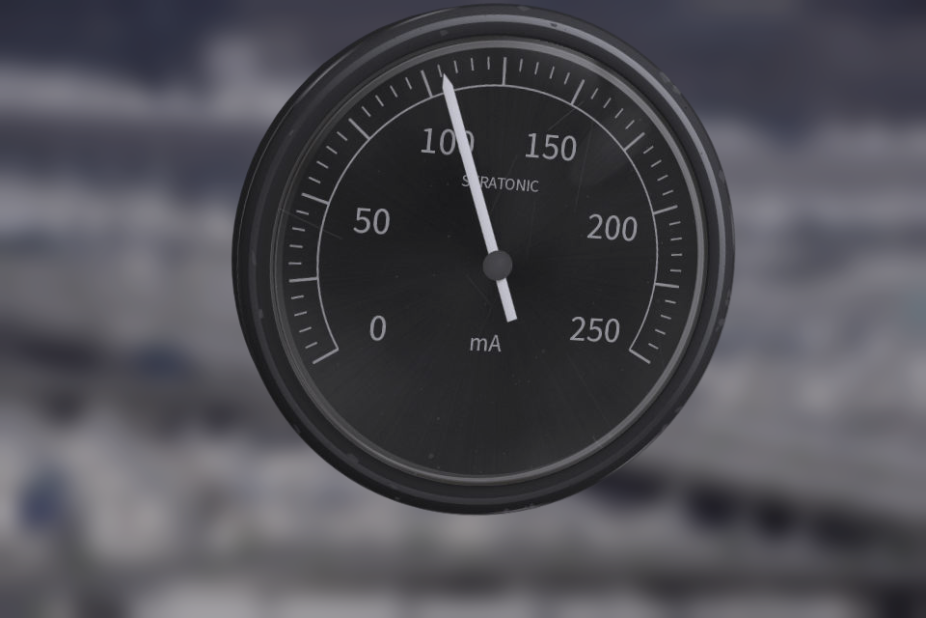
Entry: 105 mA
